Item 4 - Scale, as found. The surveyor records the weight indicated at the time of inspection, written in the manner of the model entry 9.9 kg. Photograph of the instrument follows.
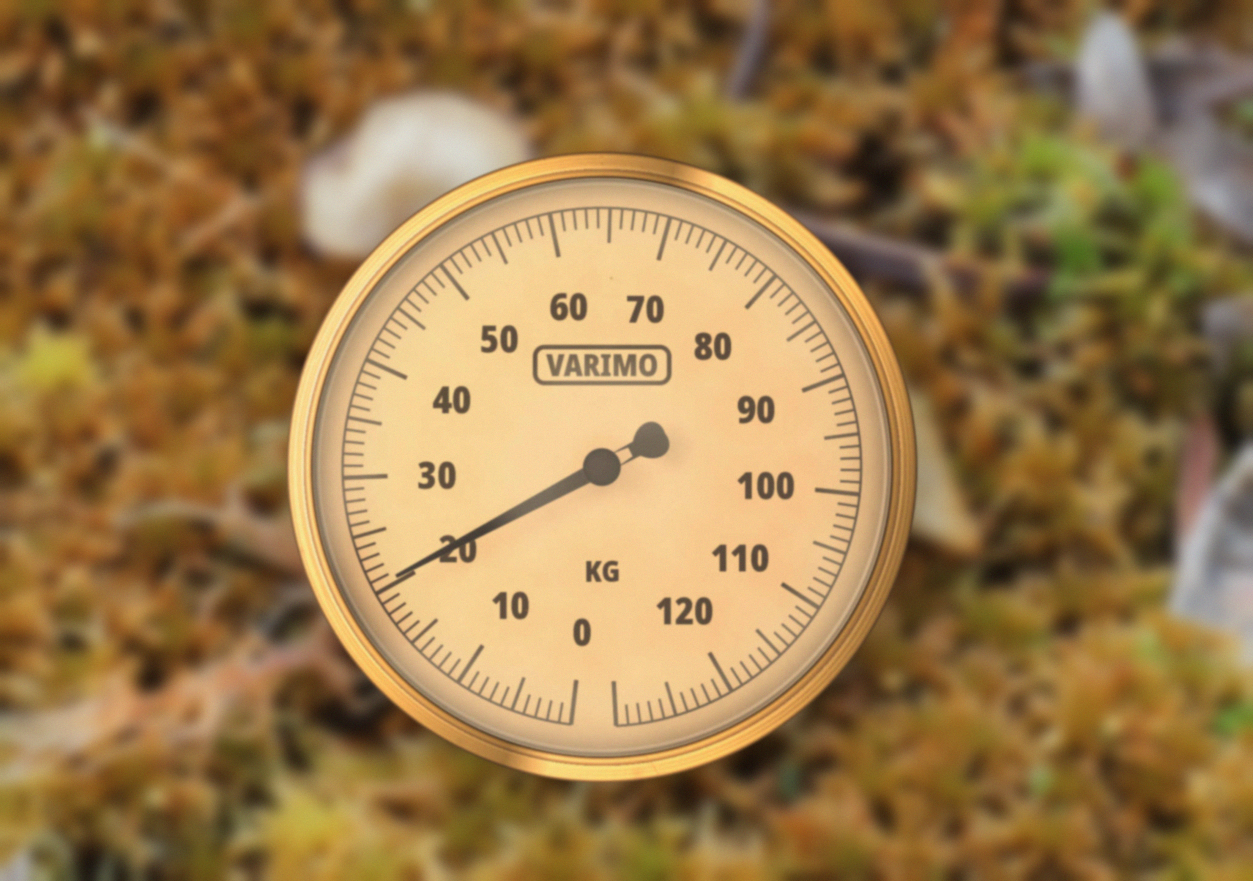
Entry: 20.5 kg
